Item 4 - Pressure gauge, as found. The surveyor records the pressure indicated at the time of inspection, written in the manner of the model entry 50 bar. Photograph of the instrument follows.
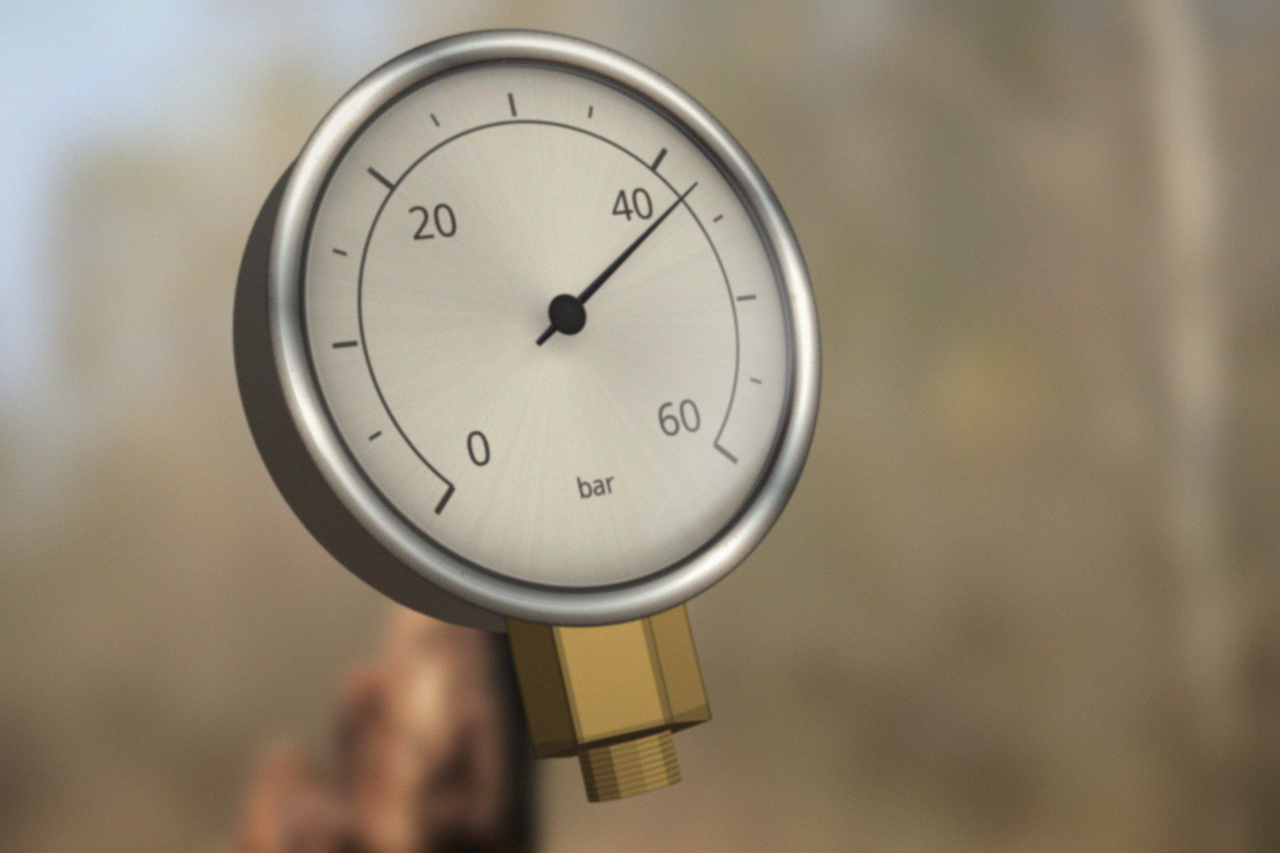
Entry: 42.5 bar
